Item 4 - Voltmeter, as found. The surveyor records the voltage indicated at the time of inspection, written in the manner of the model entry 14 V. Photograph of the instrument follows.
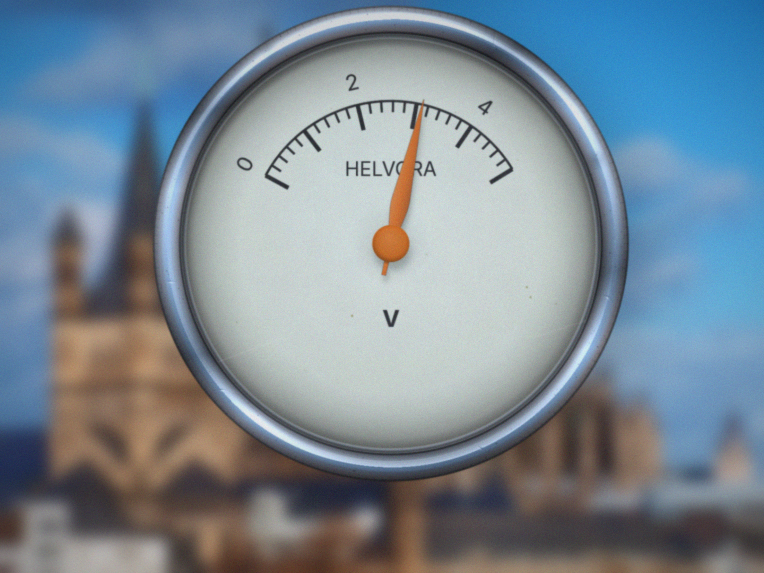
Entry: 3.1 V
